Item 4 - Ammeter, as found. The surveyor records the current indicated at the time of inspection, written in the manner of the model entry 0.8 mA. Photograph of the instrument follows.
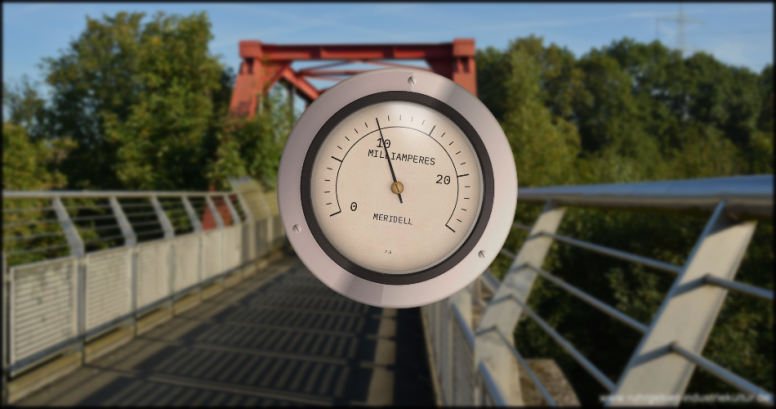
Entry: 10 mA
